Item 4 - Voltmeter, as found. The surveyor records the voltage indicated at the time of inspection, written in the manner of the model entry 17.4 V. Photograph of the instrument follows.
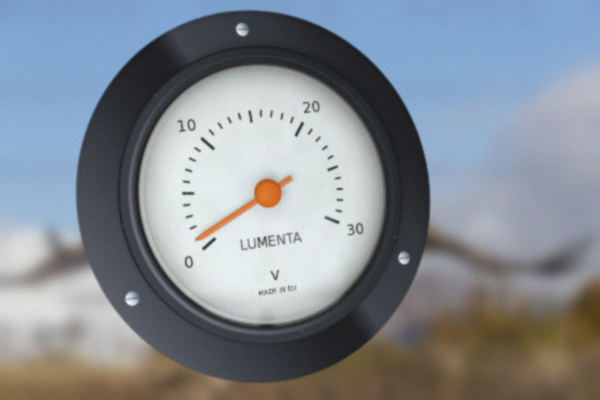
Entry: 1 V
